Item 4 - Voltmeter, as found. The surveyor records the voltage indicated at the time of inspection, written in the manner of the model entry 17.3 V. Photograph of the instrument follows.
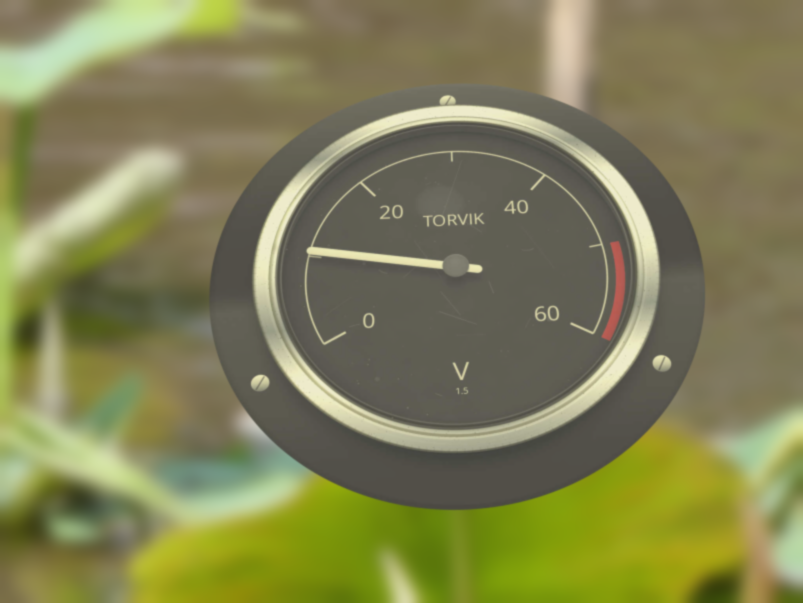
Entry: 10 V
